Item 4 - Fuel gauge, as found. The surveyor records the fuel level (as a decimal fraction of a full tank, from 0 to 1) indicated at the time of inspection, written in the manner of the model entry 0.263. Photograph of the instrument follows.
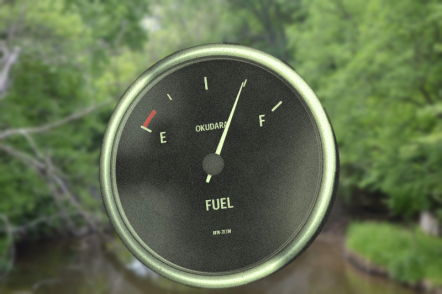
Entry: 0.75
